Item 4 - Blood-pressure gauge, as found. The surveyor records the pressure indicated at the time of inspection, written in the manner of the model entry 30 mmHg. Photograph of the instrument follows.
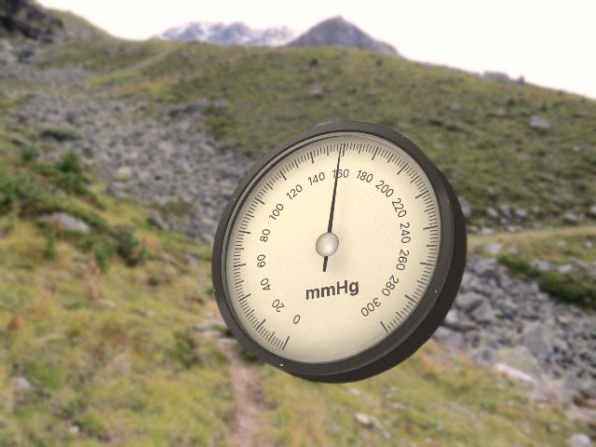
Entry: 160 mmHg
